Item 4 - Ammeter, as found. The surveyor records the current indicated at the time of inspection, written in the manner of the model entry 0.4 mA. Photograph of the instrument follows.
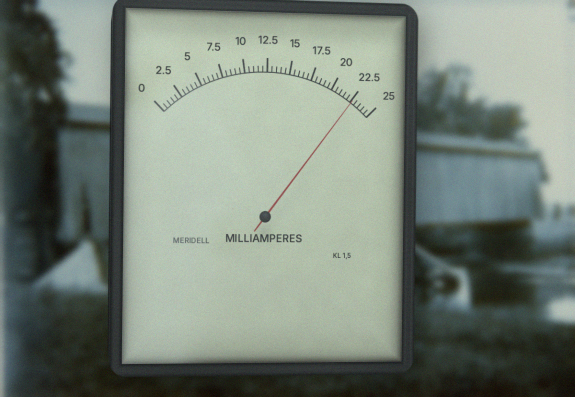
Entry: 22.5 mA
